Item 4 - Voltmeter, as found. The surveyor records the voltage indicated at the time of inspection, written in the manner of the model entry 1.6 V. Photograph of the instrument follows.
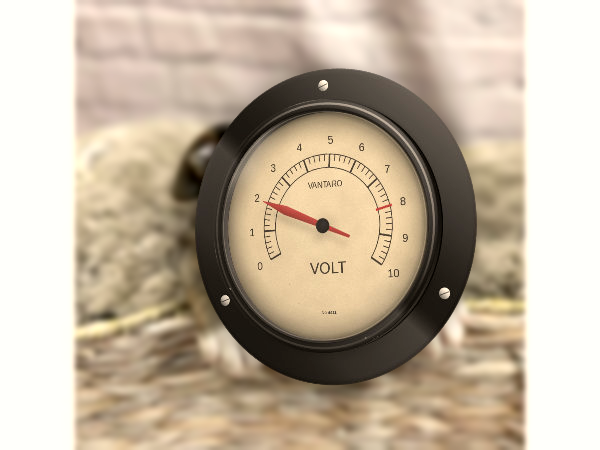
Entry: 2 V
